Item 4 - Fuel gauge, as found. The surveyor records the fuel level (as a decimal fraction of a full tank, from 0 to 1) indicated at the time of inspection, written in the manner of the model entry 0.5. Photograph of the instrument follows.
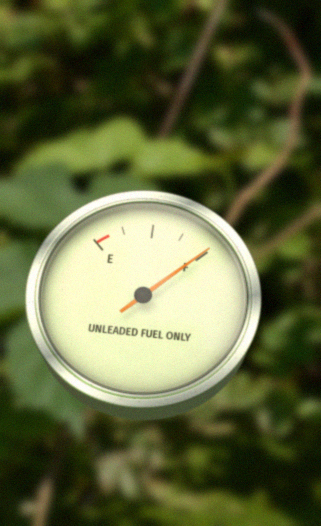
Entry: 1
